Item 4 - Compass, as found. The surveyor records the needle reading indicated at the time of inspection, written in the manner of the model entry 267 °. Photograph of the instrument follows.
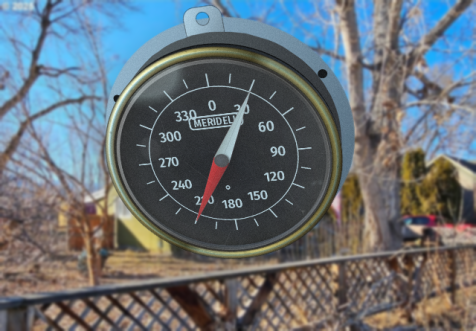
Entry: 210 °
